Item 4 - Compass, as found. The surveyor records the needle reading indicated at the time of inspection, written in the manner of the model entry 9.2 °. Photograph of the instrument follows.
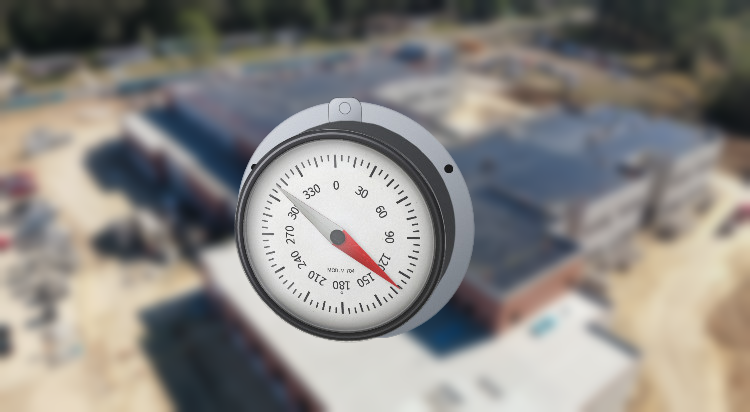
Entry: 130 °
